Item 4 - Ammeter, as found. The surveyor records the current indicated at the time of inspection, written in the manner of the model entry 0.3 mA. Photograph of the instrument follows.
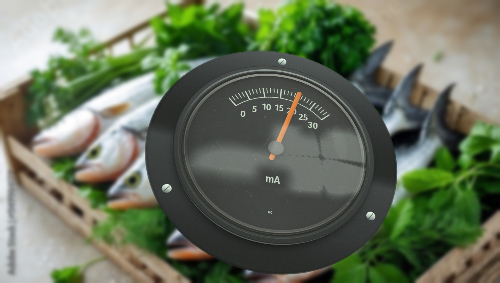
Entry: 20 mA
